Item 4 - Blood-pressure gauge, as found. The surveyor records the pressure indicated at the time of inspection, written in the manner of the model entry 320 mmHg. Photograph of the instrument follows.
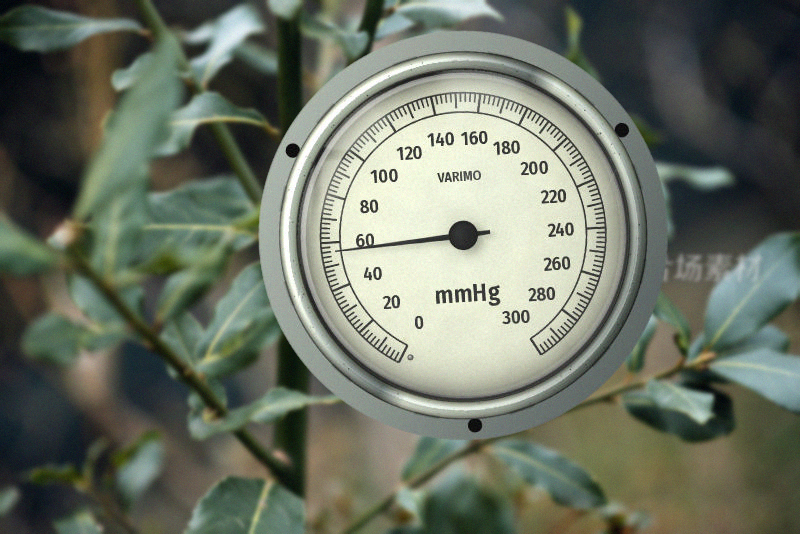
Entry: 56 mmHg
